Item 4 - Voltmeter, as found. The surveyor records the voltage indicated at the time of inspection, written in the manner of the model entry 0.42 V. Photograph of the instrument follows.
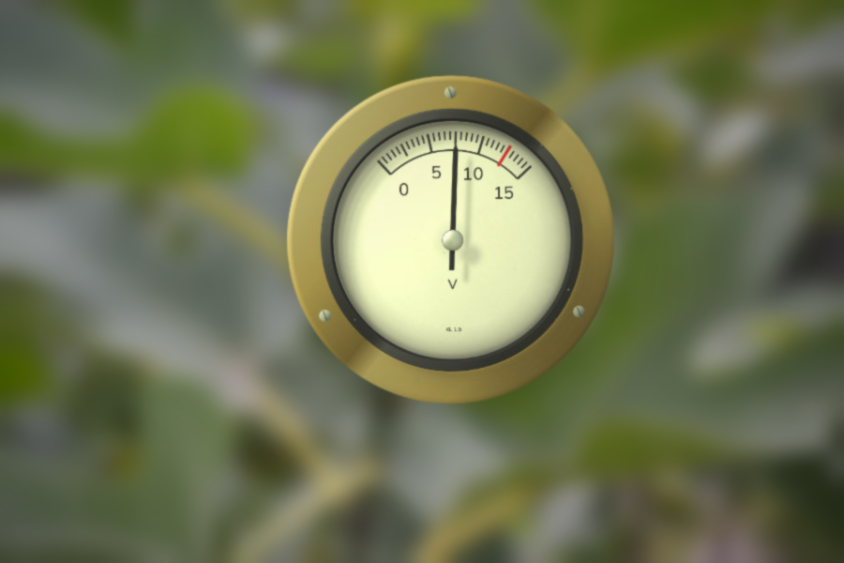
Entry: 7.5 V
